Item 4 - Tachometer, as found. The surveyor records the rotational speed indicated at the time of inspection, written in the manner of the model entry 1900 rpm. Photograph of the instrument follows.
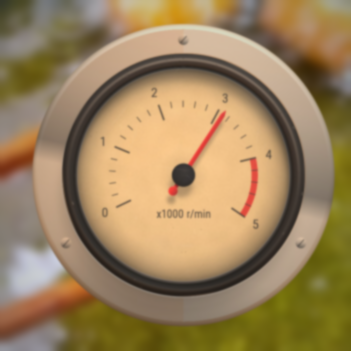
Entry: 3100 rpm
